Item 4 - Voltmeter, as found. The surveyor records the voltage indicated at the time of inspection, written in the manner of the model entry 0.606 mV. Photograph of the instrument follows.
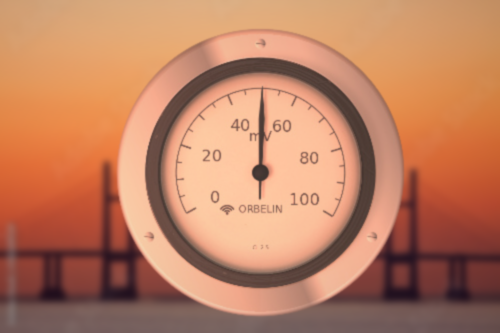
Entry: 50 mV
